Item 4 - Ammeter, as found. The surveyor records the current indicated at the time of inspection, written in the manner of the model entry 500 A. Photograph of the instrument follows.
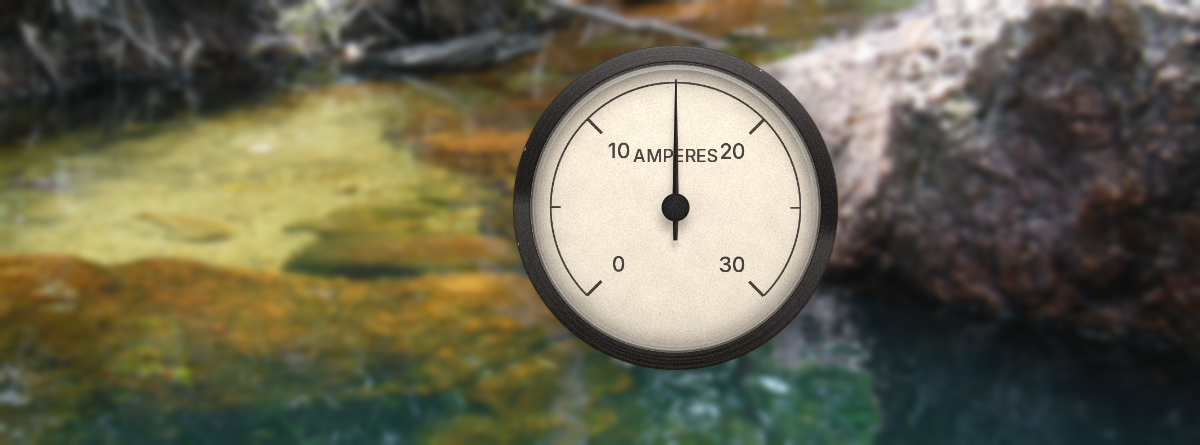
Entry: 15 A
